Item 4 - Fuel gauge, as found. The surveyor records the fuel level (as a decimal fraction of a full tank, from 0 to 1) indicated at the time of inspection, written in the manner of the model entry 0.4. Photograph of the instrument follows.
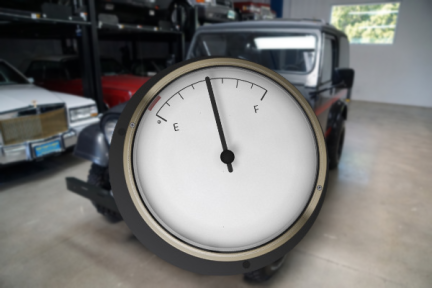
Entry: 0.5
